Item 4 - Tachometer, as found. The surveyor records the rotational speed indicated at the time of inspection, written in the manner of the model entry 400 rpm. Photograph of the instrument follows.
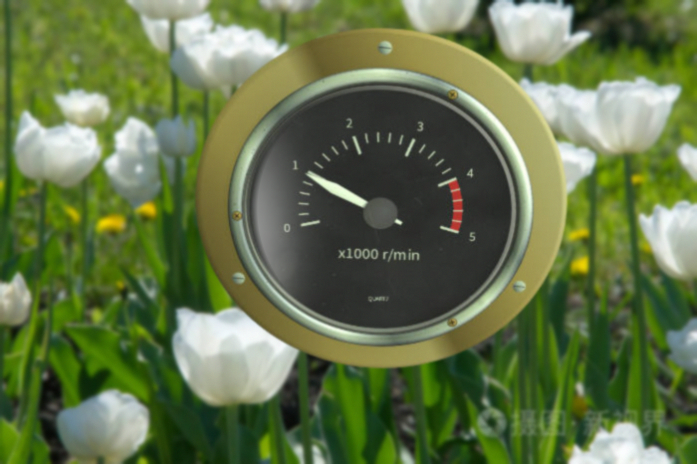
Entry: 1000 rpm
